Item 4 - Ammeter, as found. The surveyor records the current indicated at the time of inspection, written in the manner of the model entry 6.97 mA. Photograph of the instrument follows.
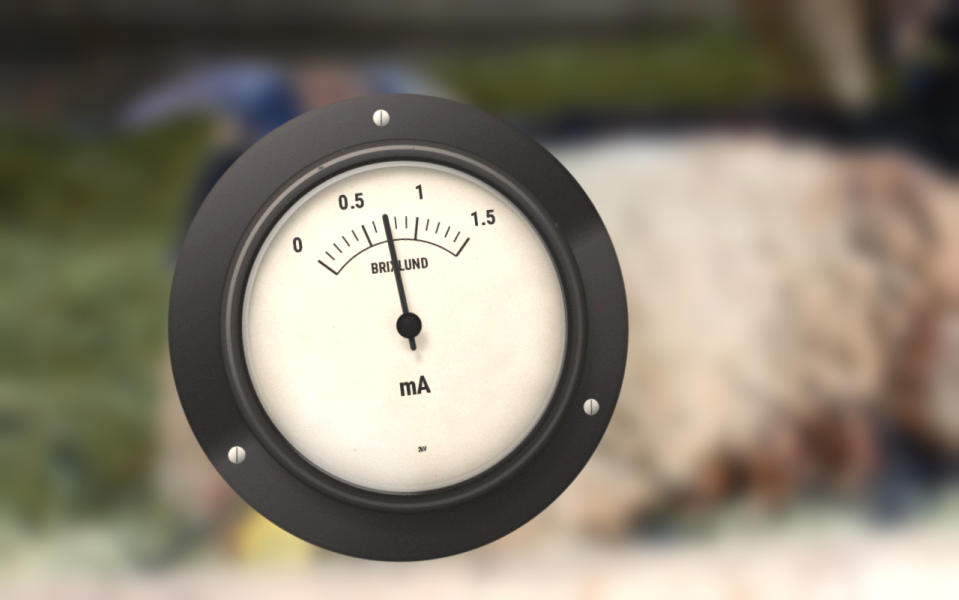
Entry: 0.7 mA
